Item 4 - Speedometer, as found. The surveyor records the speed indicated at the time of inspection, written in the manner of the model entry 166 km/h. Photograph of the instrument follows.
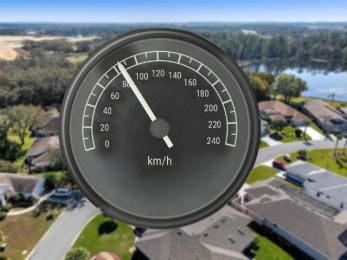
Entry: 85 km/h
